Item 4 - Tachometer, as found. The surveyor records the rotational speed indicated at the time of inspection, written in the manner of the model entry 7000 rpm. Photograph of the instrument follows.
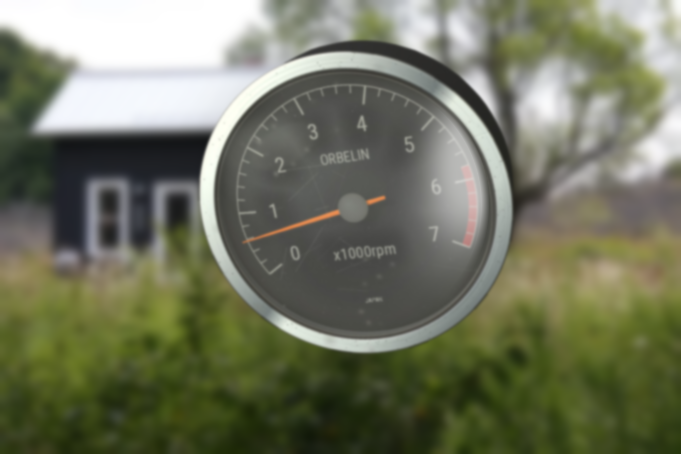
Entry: 600 rpm
